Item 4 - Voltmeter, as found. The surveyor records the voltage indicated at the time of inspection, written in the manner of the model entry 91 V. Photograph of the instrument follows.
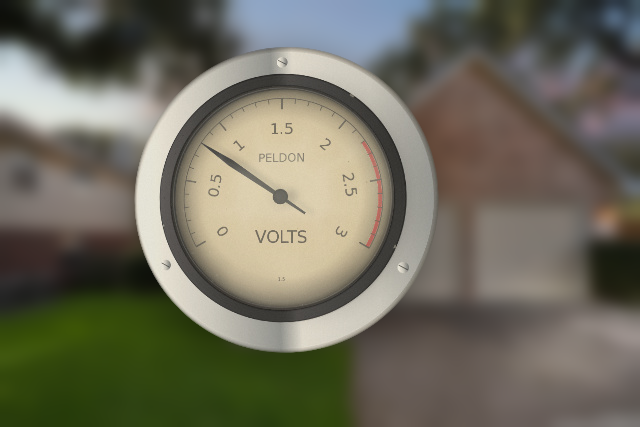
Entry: 0.8 V
